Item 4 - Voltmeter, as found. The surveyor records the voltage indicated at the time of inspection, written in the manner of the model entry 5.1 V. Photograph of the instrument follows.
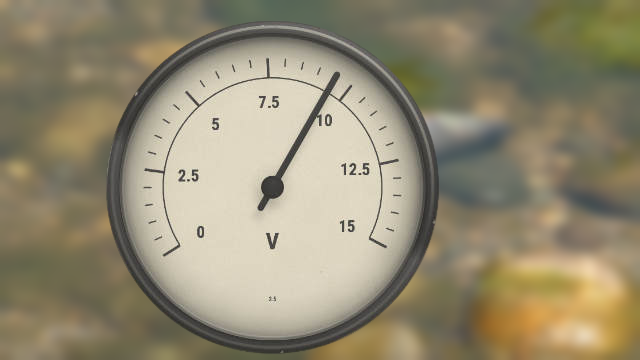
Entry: 9.5 V
